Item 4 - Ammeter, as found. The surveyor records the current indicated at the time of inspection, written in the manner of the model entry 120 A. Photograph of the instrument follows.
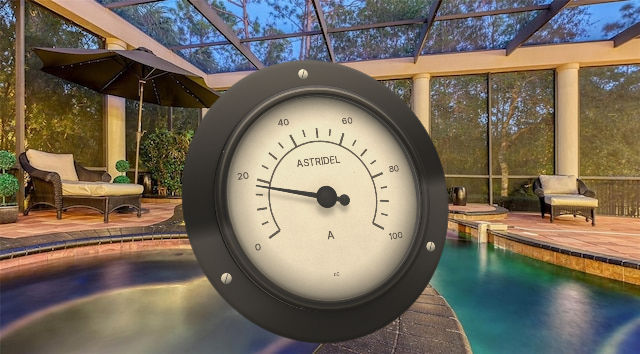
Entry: 17.5 A
